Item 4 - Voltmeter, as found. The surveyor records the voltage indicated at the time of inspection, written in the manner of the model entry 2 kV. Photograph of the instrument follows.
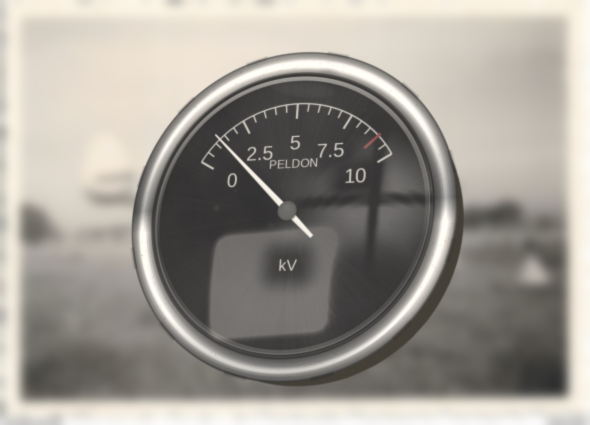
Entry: 1.25 kV
